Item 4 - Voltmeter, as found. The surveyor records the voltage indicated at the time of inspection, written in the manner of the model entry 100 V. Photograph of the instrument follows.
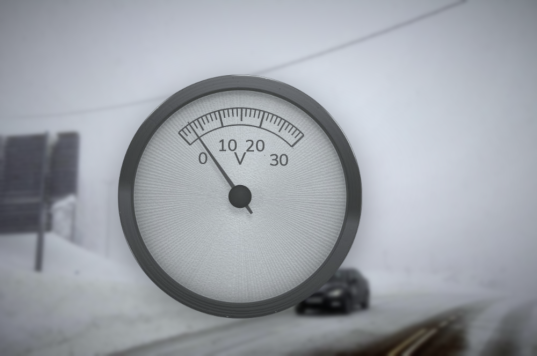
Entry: 3 V
